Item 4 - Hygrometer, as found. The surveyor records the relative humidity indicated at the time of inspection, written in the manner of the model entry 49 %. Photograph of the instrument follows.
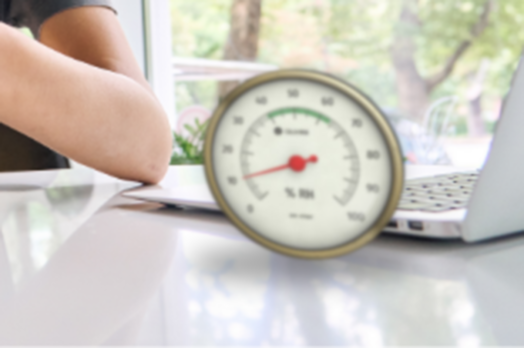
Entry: 10 %
